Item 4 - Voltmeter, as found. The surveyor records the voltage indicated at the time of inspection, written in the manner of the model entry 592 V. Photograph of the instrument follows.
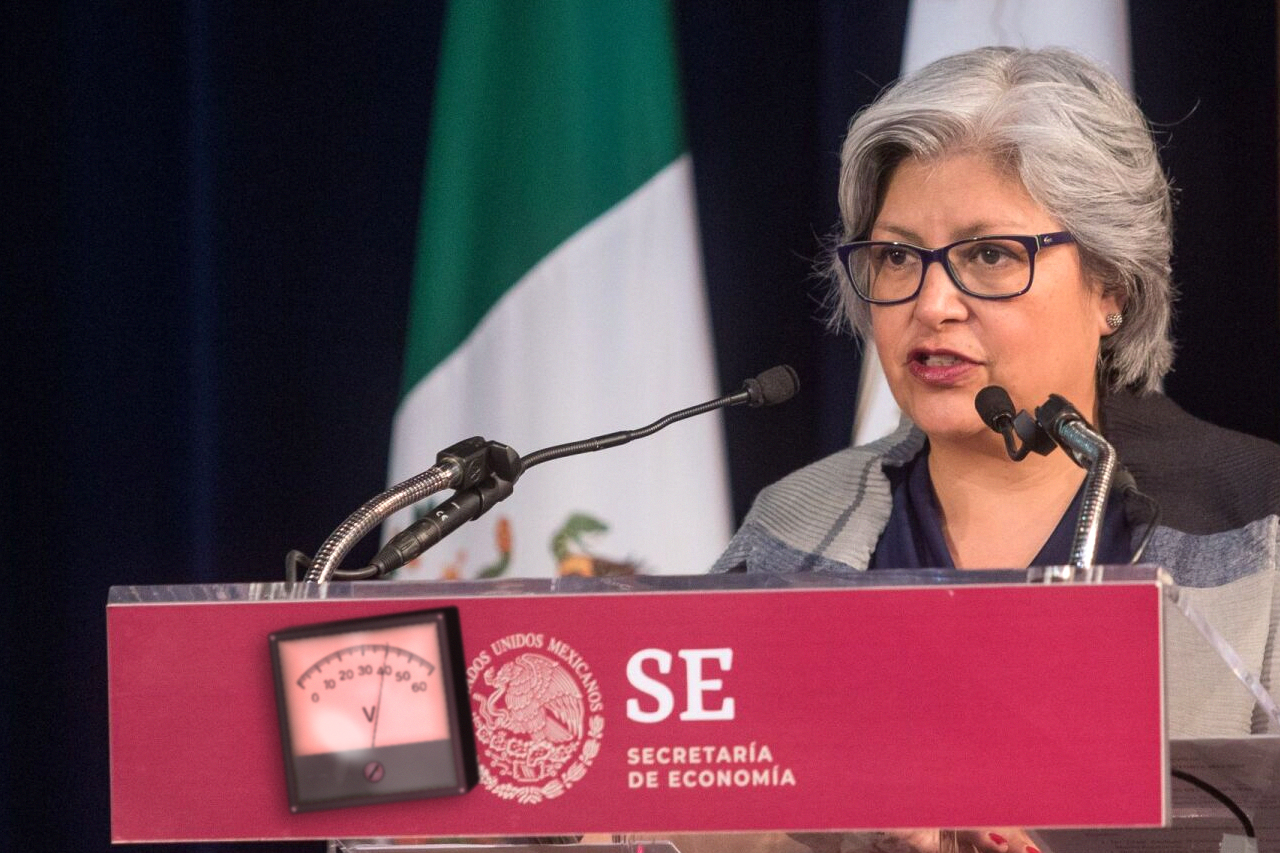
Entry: 40 V
